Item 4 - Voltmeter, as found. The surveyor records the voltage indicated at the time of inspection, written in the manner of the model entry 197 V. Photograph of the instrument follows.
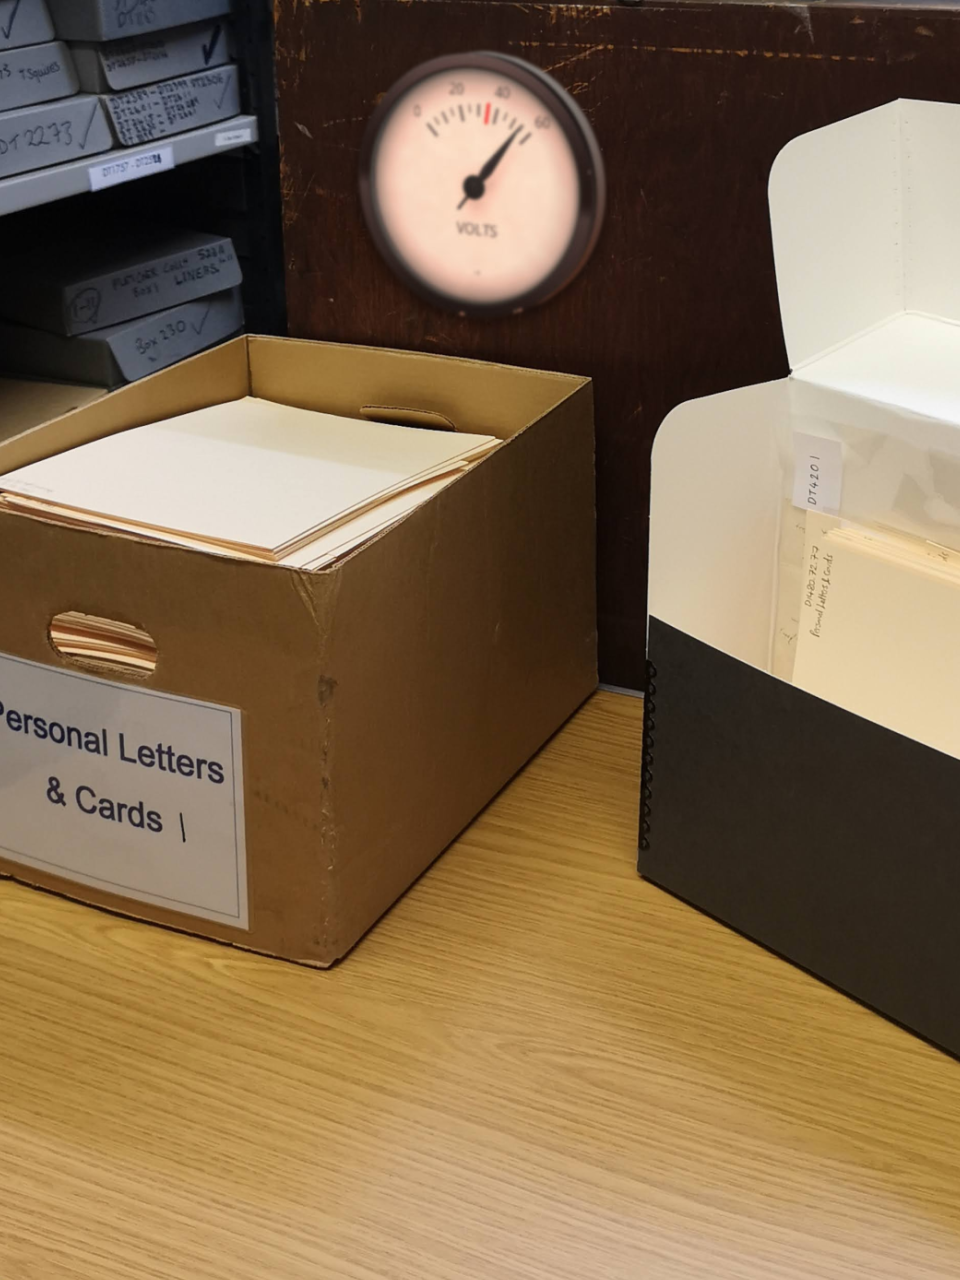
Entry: 55 V
